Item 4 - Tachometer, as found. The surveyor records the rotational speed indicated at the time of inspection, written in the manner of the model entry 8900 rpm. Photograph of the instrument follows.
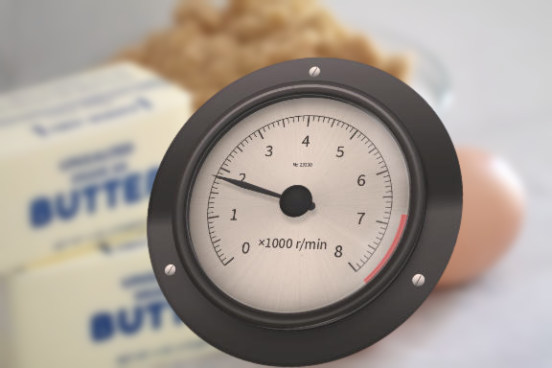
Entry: 1800 rpm
